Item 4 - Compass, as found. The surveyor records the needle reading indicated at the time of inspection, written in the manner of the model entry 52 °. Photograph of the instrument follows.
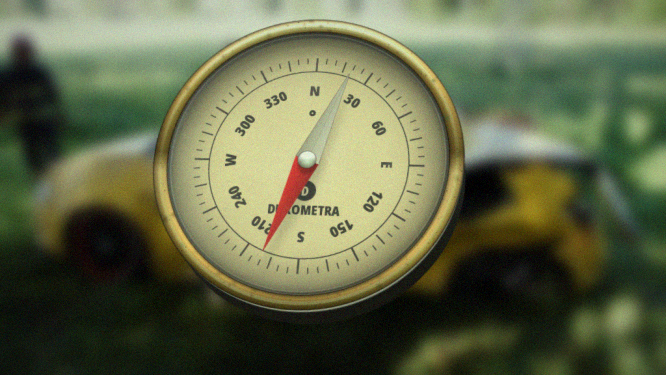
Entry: 200 °
